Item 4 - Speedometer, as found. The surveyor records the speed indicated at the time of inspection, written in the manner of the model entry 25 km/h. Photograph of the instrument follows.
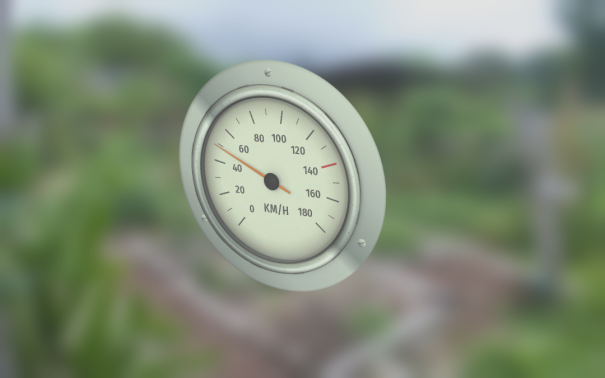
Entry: 50 km/h
